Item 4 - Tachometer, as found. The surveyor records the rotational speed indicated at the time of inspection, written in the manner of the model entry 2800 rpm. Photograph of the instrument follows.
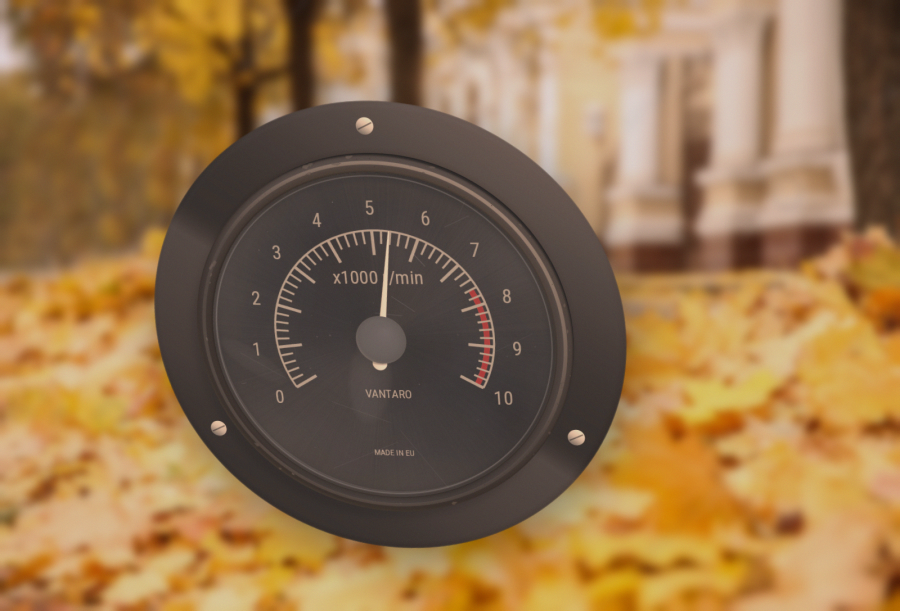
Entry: 5400 rpm
